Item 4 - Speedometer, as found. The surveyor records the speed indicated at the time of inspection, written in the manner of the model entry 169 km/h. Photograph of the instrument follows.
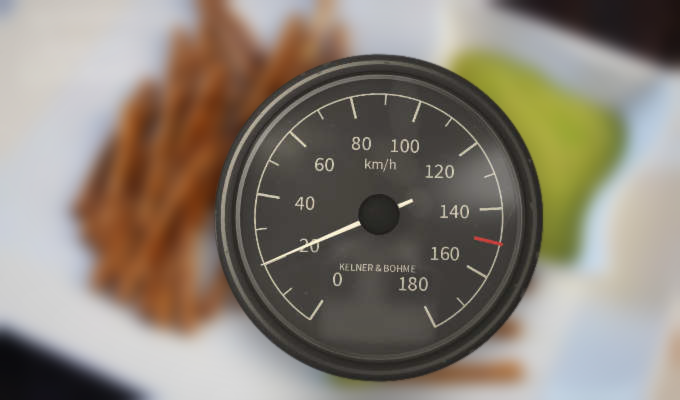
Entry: 20 km/h
